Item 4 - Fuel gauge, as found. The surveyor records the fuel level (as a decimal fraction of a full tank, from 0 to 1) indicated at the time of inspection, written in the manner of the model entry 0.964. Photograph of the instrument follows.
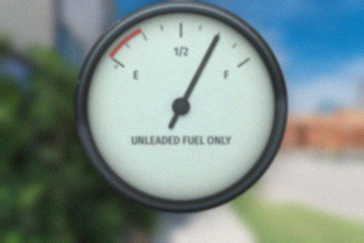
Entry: 0.75
